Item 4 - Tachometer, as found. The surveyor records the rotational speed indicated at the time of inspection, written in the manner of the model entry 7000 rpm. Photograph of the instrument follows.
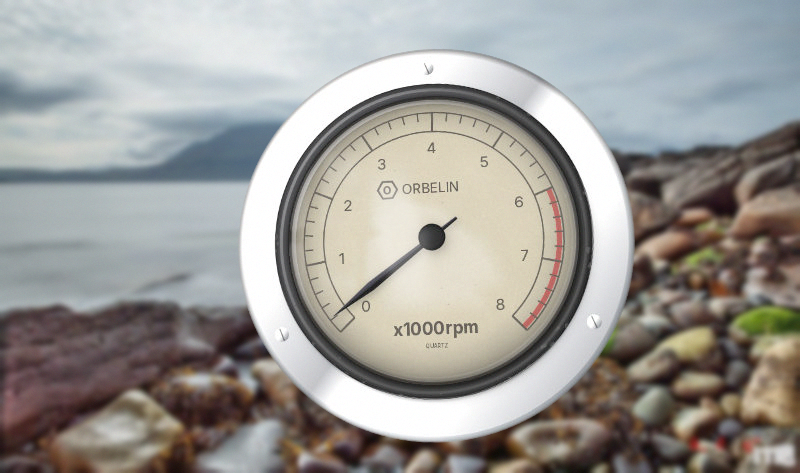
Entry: 200 rpm
